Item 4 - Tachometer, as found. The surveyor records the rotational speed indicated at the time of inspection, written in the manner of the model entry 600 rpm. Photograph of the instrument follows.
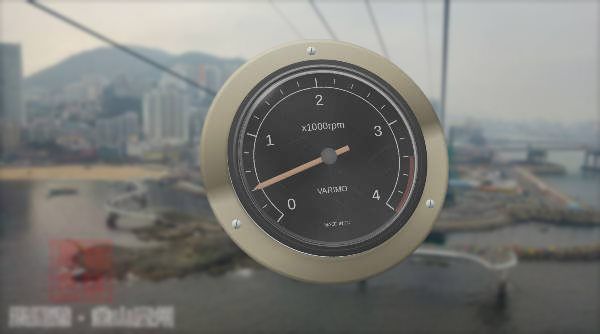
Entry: 400 rpm
